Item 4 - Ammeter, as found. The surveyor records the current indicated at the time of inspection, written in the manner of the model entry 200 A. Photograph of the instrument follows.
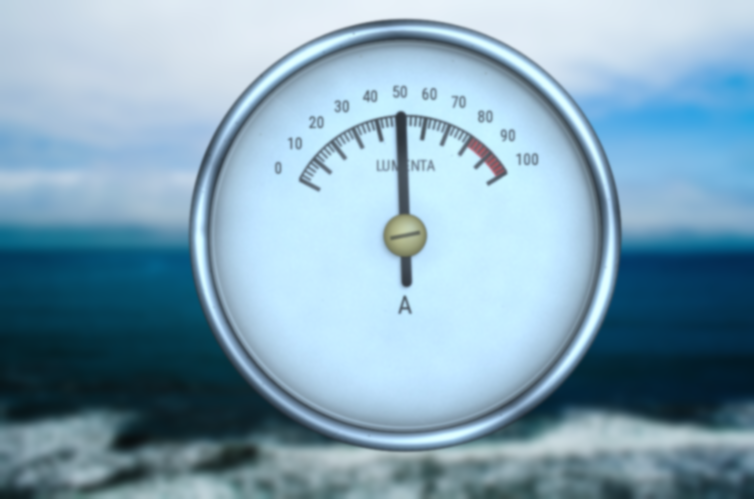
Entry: 50 A
